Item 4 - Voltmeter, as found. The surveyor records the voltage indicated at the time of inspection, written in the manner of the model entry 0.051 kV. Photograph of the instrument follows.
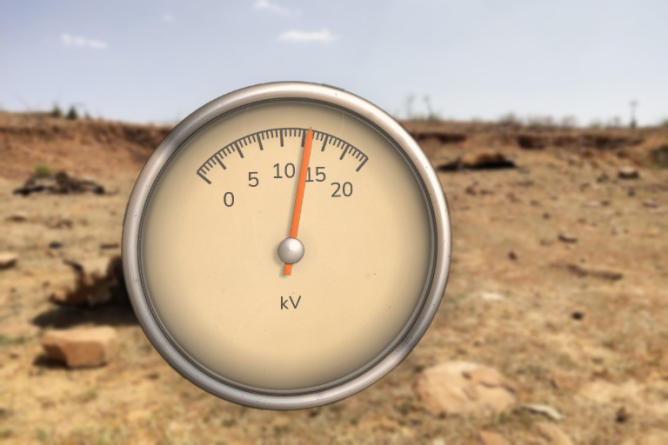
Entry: 13 kV
